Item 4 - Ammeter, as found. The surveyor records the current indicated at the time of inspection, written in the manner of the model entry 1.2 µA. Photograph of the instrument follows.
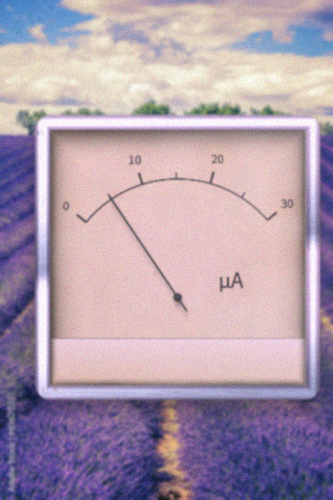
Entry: 5 µA
